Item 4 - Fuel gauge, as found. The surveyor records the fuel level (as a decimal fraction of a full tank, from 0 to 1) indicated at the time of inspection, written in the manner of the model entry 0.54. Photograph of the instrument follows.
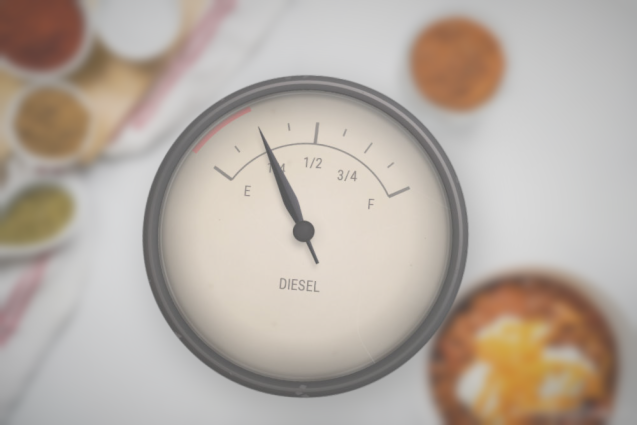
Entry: 0.25
